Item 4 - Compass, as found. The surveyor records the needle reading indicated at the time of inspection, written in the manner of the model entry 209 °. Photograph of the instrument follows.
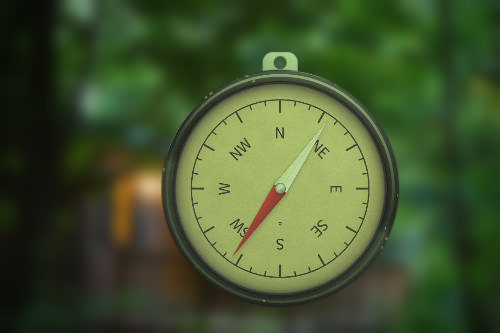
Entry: 215 °
